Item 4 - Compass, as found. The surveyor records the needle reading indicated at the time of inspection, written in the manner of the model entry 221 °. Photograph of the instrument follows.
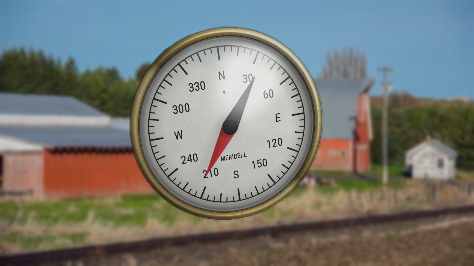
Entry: 215 °
